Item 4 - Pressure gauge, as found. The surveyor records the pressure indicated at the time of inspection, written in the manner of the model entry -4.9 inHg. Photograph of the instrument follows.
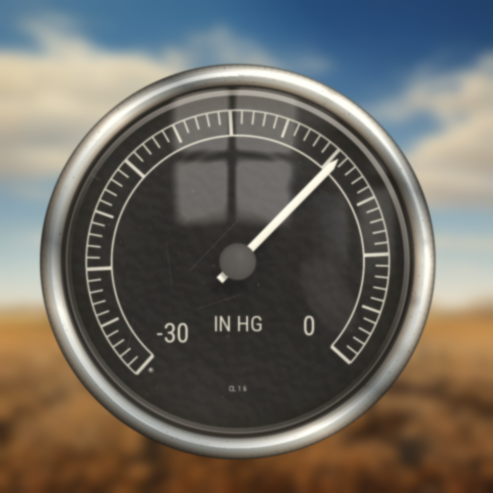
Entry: -9.75 inHg
